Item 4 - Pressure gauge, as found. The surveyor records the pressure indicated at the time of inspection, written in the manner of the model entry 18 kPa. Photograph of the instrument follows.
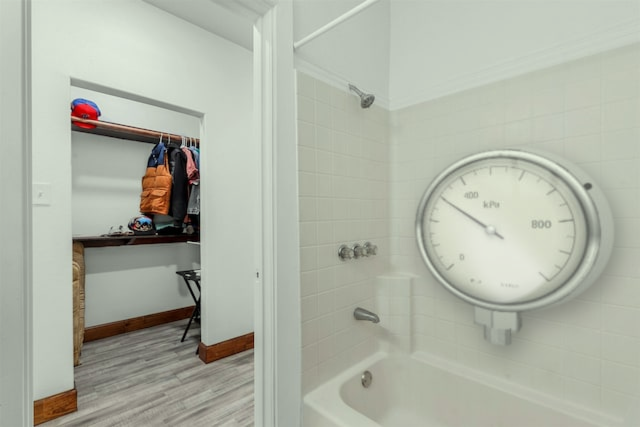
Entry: 300 kPa
